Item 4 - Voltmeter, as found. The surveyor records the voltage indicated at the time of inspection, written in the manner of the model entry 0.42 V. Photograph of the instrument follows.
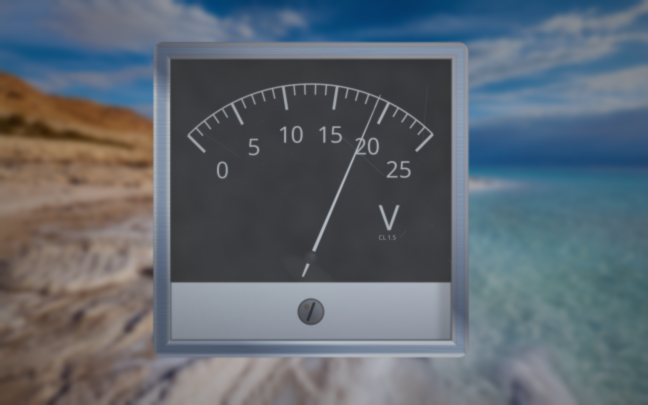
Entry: 19 V
